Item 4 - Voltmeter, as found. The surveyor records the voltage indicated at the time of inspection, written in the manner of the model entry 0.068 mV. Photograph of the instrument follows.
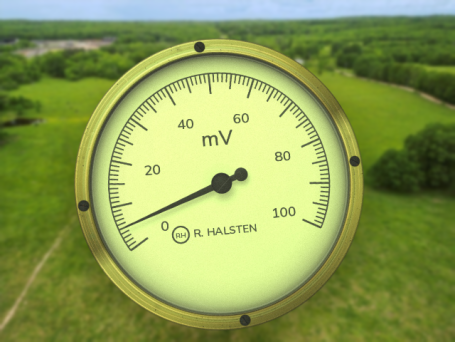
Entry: 5 mV
